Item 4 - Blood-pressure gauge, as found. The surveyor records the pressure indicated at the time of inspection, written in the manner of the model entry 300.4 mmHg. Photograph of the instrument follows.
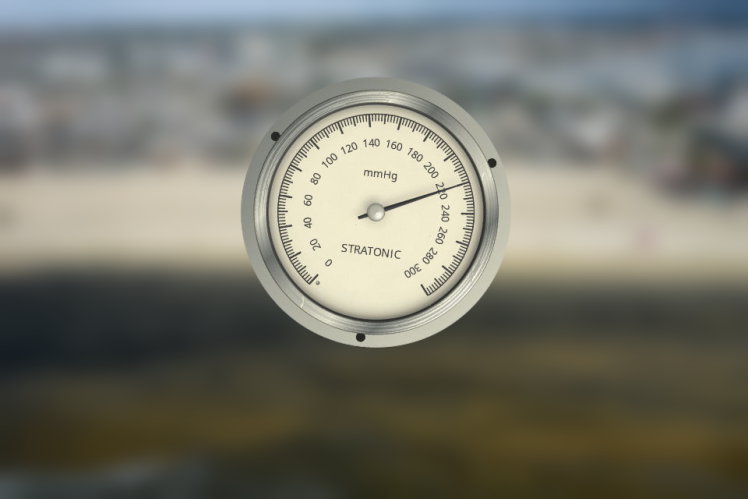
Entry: 220 mmHg
